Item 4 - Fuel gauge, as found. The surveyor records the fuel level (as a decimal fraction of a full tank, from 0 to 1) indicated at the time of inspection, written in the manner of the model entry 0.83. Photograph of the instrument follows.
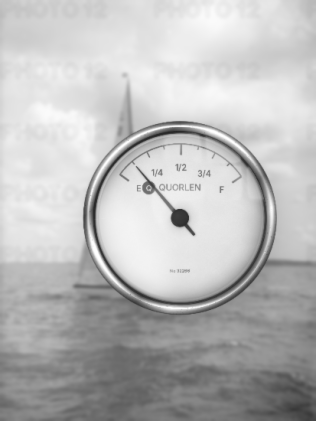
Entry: 0.125
